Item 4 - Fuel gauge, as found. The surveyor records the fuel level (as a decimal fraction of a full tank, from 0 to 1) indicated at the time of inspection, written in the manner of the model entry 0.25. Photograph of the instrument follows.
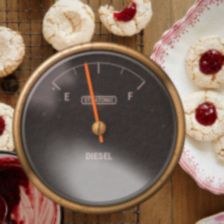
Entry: 0.375
